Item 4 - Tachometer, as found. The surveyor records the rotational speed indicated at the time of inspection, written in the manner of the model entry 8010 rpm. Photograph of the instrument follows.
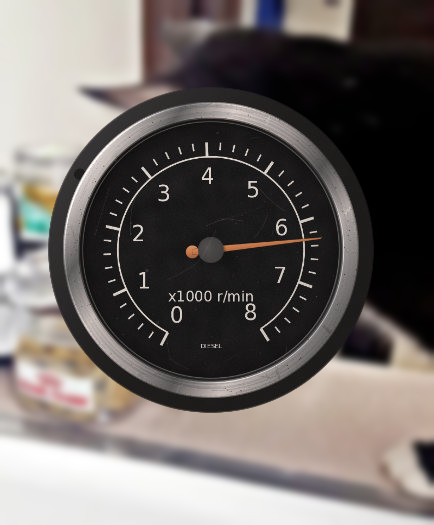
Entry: 6300 rpm
